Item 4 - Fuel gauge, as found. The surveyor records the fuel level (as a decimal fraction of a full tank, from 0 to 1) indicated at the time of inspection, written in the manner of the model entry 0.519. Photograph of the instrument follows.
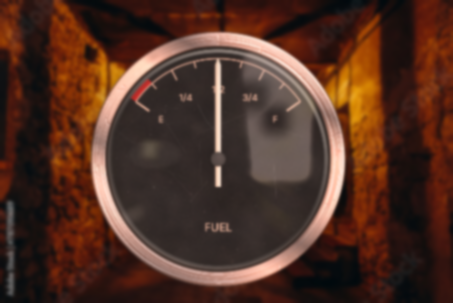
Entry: 0.5
